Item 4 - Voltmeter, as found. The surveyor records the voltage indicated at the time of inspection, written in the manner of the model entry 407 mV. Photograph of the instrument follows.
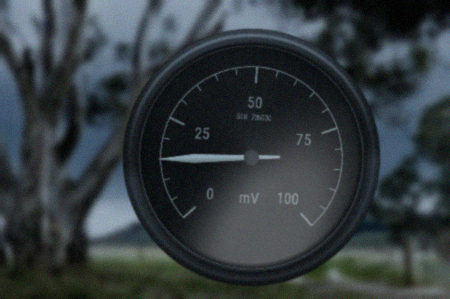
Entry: 15 mV
